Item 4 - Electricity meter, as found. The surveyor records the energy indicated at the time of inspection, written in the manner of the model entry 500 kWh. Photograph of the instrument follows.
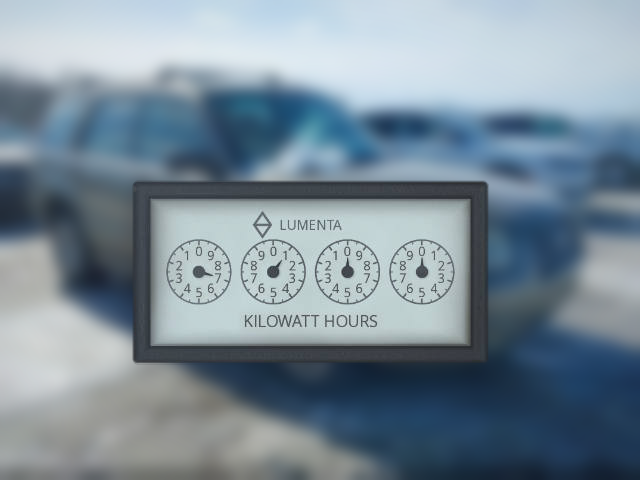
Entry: 7100 kWh
